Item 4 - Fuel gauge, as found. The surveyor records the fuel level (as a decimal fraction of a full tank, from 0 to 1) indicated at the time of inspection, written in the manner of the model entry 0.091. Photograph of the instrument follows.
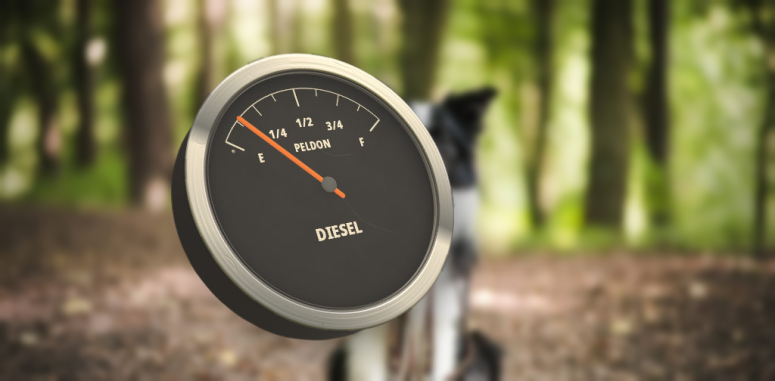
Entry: 0.125
